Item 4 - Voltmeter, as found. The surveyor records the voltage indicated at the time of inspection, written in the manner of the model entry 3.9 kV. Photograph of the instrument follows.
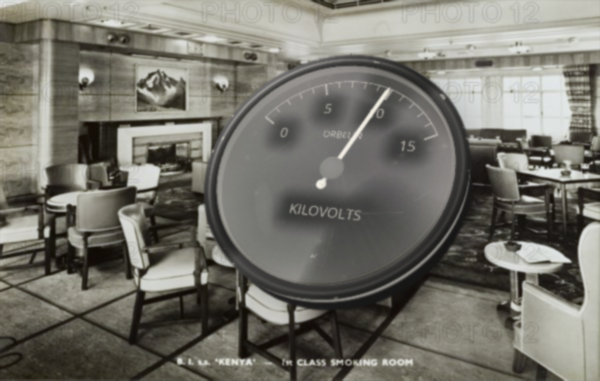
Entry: 10 kV
